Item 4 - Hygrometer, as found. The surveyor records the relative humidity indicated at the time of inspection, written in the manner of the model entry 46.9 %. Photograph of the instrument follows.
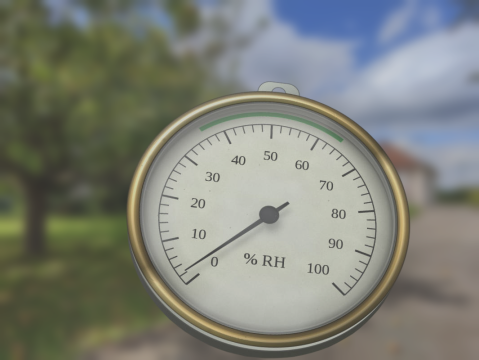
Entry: 2 %
